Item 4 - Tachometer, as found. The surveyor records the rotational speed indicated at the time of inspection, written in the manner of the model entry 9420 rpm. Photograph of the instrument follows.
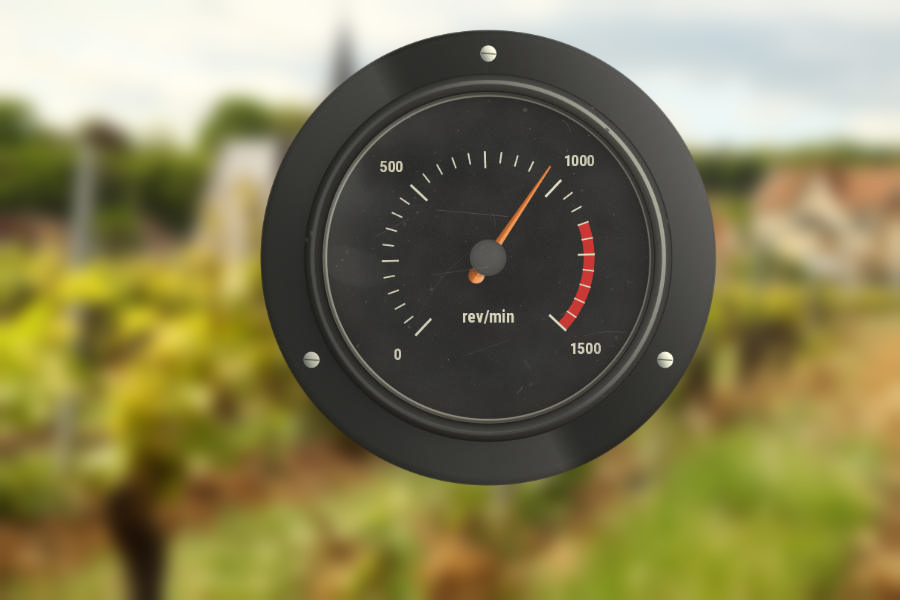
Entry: 950 rpm
